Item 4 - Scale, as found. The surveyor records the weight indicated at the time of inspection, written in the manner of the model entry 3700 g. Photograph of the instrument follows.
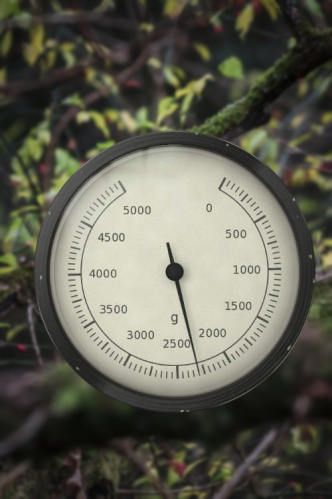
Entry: 2300 g
